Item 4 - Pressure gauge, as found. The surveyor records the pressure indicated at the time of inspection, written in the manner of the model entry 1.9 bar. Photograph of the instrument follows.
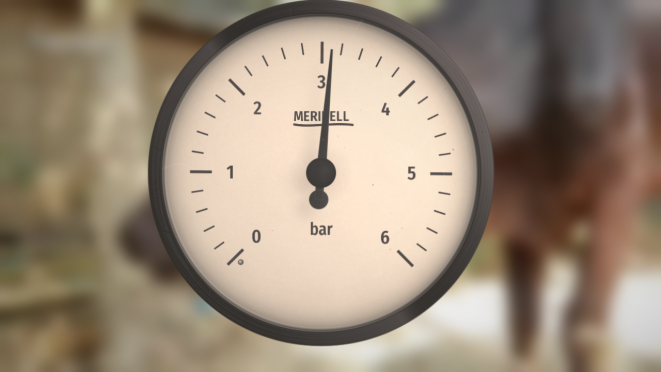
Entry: 3.1 bar
